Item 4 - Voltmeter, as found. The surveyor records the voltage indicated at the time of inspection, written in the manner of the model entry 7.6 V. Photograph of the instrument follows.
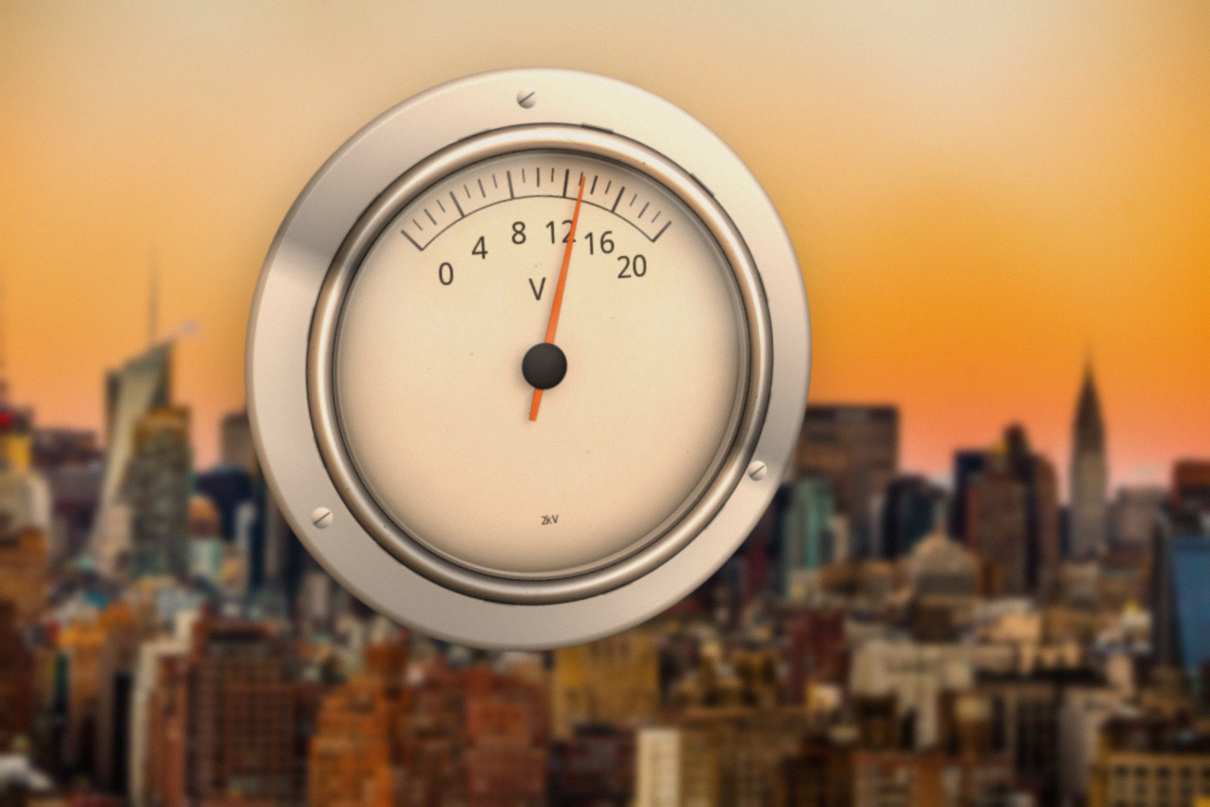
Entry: 13 V
